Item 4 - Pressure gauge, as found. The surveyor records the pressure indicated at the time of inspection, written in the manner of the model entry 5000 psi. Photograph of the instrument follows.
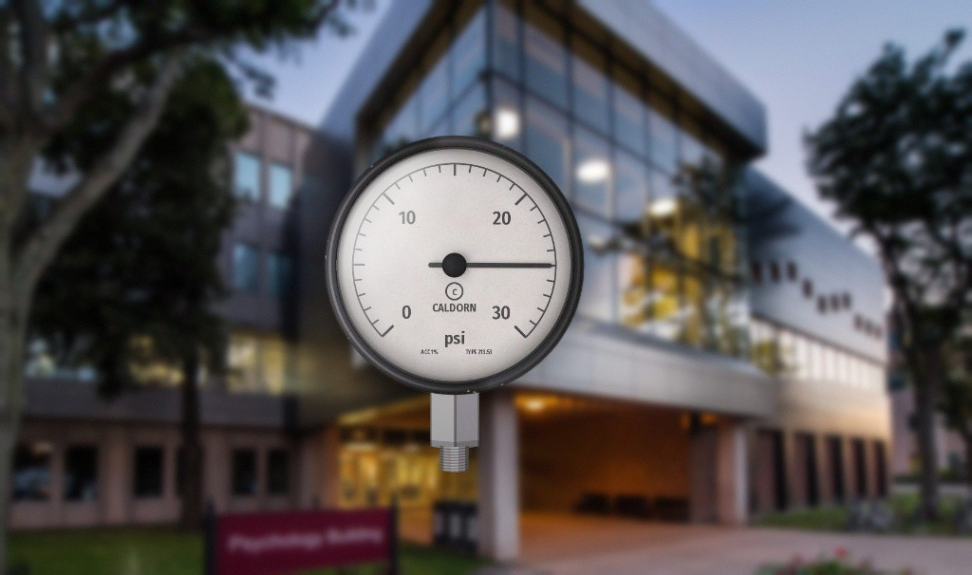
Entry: 25 psi
